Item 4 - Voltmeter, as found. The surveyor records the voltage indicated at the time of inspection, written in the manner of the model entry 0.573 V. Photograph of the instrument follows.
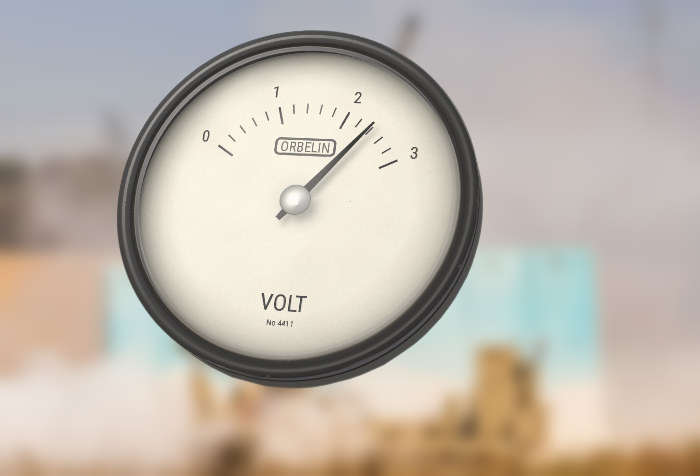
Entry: 2.4 V
